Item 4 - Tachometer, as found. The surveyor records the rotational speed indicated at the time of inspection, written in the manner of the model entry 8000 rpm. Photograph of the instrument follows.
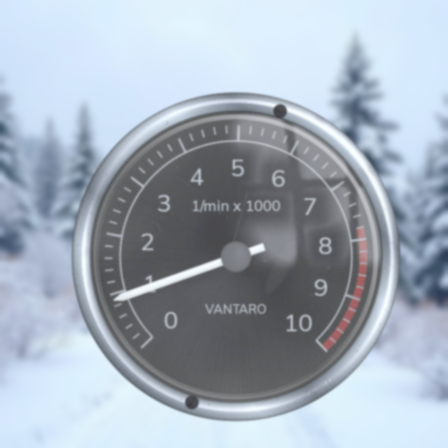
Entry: 900 rpm
